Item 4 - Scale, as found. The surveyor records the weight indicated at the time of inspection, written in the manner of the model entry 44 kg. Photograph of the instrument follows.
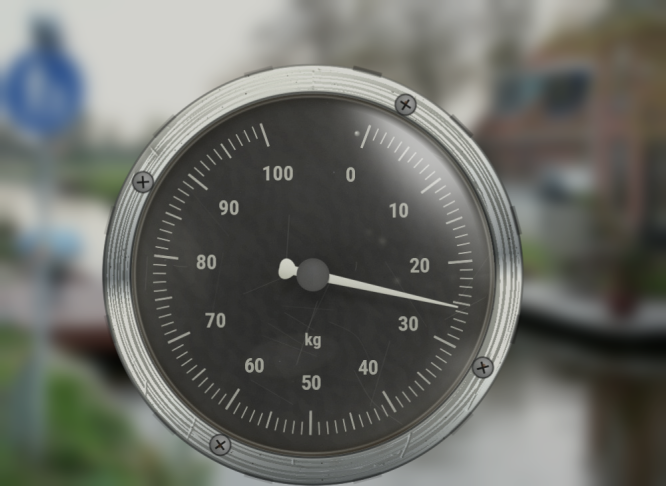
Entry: 25.5 kg
